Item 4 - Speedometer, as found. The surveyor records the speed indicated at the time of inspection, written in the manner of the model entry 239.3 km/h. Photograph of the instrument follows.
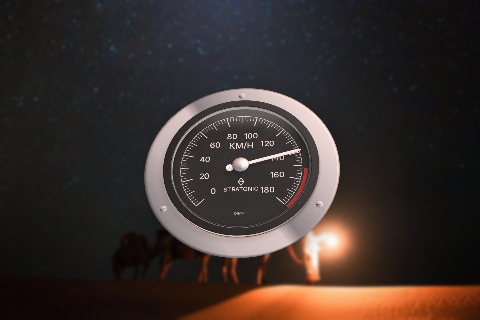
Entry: 140 km/h
